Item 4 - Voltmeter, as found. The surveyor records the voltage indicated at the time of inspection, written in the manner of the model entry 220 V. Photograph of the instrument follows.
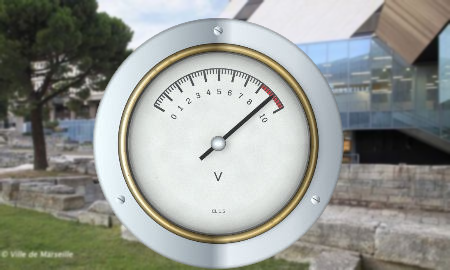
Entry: 9 V
